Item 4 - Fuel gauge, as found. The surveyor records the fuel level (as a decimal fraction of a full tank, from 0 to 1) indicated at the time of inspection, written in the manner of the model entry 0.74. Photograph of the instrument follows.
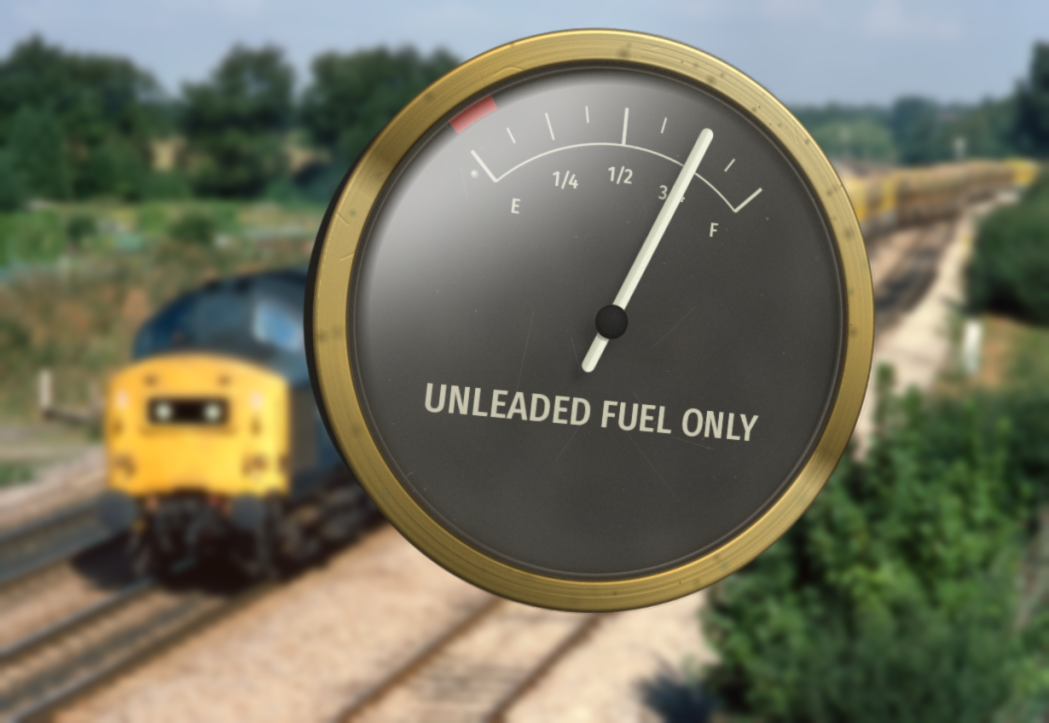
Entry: 0.75
